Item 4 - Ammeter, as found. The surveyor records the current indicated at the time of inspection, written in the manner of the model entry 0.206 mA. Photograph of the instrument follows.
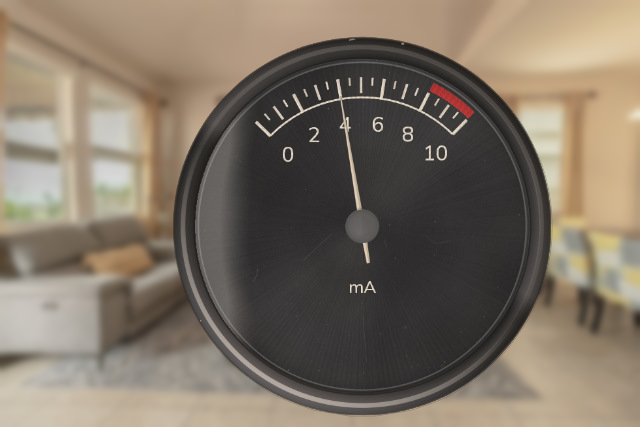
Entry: 4 mA
